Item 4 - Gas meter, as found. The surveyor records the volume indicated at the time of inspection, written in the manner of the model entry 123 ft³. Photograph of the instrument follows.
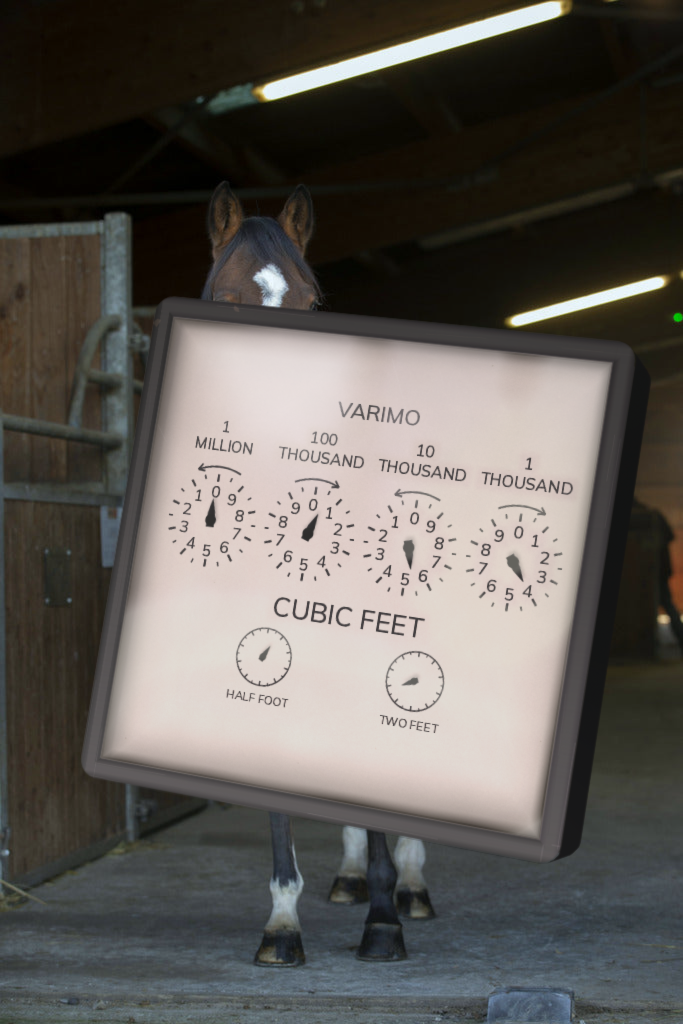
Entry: 5400 ft³
